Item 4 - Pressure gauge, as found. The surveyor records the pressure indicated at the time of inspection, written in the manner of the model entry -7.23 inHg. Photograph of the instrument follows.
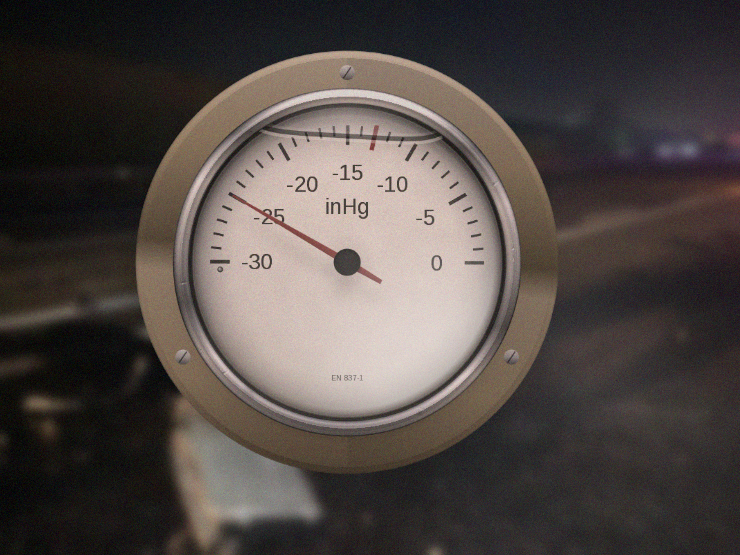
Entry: -25 inHg
